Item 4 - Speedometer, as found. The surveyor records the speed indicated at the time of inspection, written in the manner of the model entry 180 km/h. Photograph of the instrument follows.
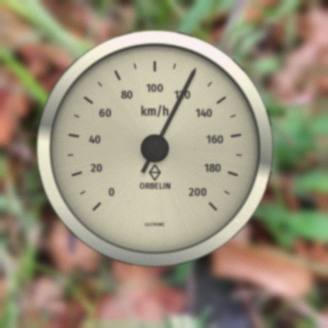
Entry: 120 km/h
